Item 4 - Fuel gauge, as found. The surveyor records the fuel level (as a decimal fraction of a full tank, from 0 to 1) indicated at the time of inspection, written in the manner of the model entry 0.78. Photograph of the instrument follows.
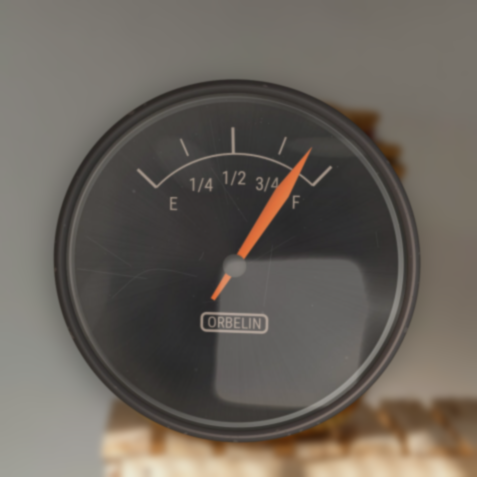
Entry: 0.875
